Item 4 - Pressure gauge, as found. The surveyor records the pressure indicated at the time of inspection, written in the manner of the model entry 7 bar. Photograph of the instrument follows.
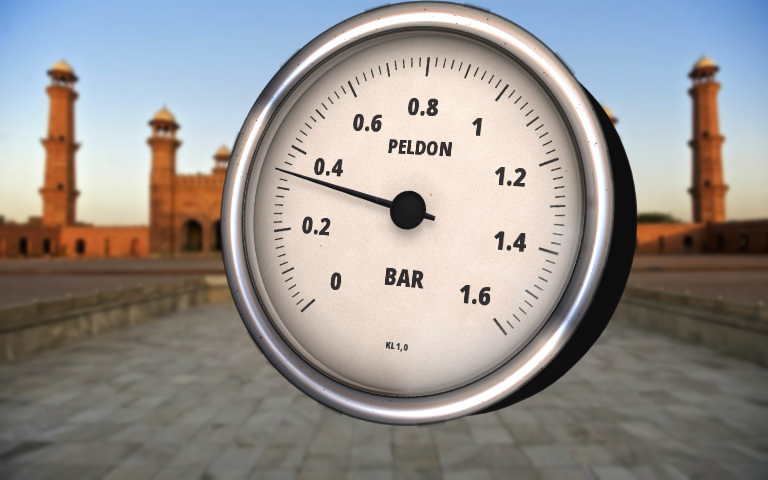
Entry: 0.34 bar
